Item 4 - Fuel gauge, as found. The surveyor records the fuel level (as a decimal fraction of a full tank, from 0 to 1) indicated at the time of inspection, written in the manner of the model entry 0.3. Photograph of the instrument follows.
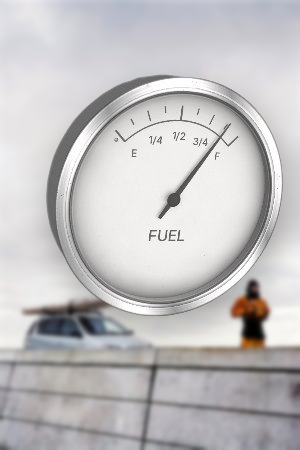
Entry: 0.875
